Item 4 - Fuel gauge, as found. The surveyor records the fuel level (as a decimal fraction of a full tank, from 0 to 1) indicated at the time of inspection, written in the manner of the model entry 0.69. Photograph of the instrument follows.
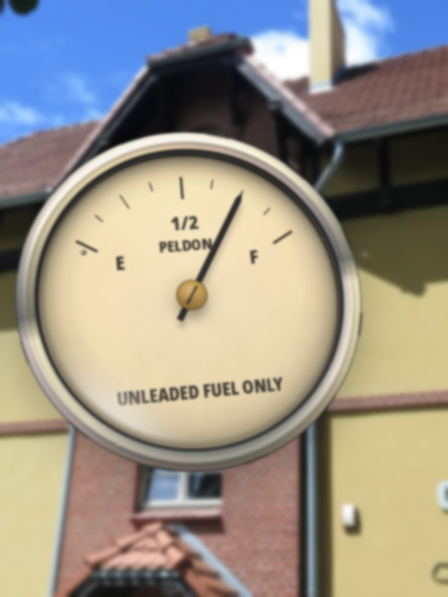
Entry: 0.75
